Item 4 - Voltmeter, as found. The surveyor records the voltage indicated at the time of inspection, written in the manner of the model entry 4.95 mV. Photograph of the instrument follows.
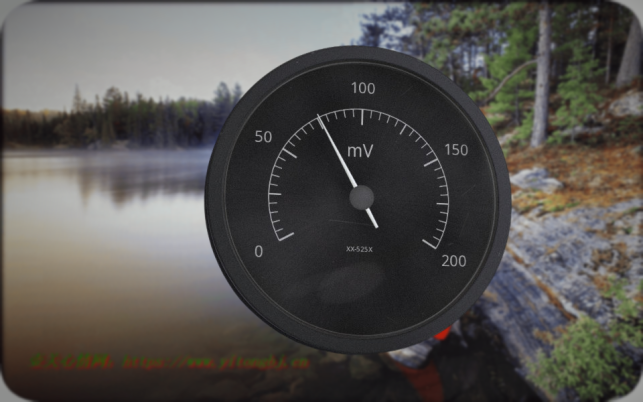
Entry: 75 mV
